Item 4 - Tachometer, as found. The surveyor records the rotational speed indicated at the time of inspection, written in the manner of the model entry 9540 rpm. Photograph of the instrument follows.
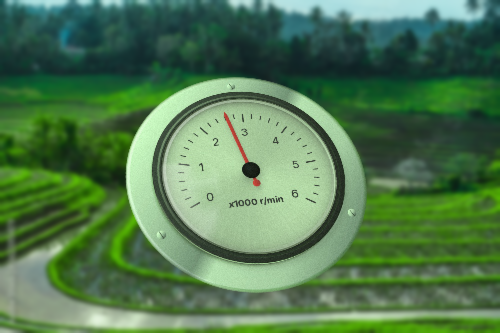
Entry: 2600 rpm
